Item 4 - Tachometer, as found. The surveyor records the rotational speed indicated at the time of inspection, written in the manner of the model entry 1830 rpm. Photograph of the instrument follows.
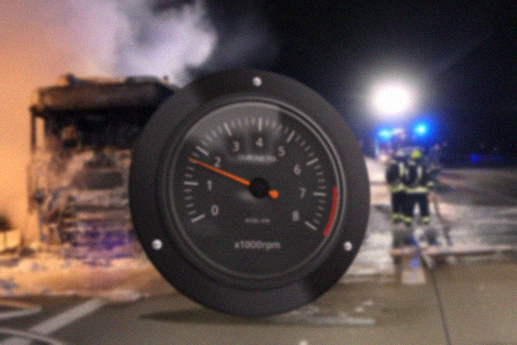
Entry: 1600 rpm
